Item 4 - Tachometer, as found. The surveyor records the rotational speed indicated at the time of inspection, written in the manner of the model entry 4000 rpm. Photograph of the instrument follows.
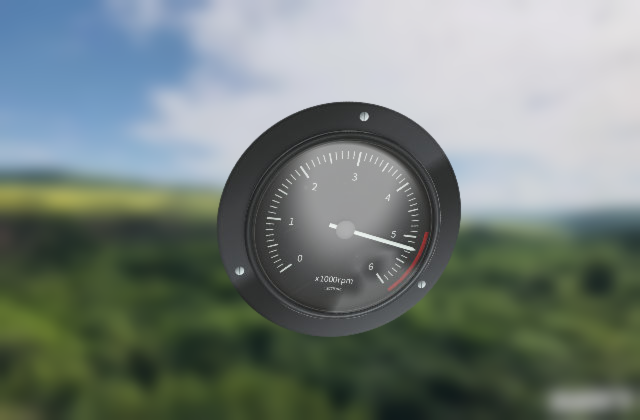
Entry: 5200 rpm
